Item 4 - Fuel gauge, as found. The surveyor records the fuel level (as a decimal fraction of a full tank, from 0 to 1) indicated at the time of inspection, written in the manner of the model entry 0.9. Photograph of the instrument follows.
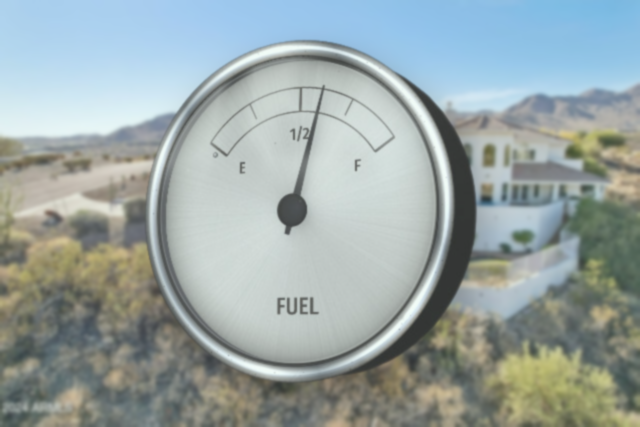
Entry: 0.625
